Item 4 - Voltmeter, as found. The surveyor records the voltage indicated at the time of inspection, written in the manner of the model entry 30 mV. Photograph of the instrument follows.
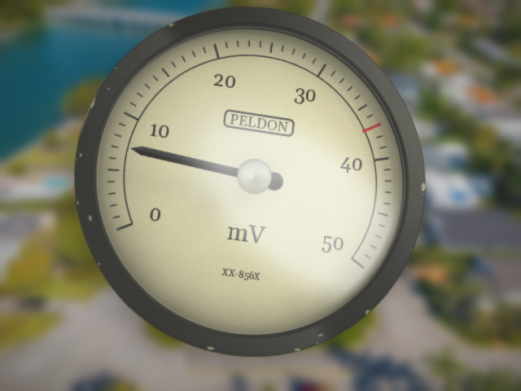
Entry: 7 mV
